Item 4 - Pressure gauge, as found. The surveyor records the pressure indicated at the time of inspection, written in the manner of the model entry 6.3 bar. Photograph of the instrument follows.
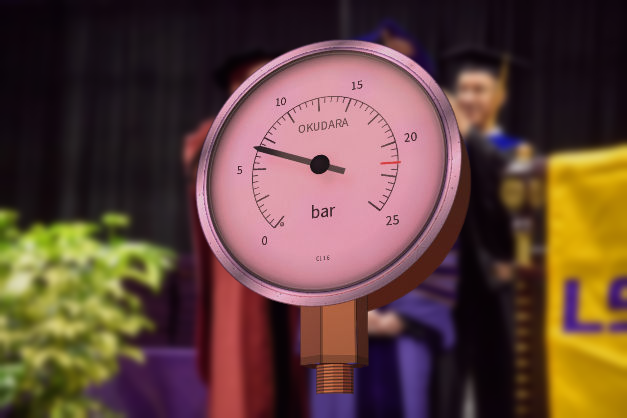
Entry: 6.5 bar
